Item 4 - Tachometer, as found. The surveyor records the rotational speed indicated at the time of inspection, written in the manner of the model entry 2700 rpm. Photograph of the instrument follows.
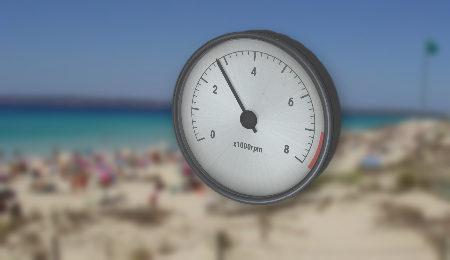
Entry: 2800 rpm
